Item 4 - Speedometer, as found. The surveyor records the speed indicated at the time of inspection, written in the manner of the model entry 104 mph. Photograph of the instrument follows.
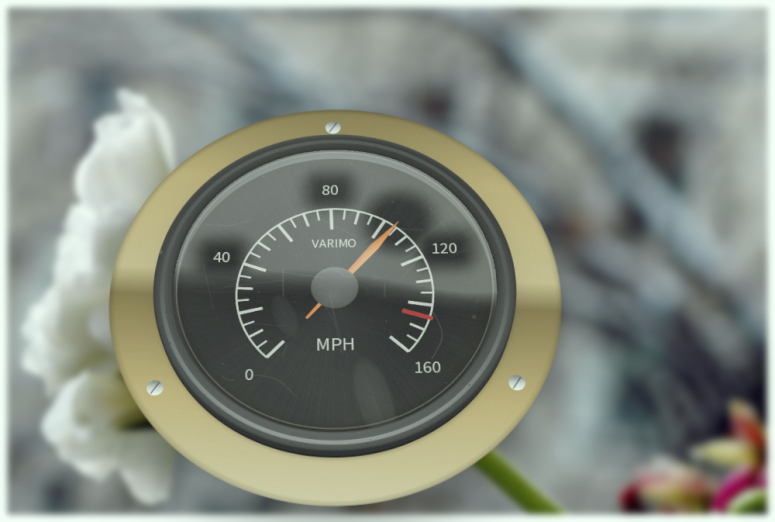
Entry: 105 mph
